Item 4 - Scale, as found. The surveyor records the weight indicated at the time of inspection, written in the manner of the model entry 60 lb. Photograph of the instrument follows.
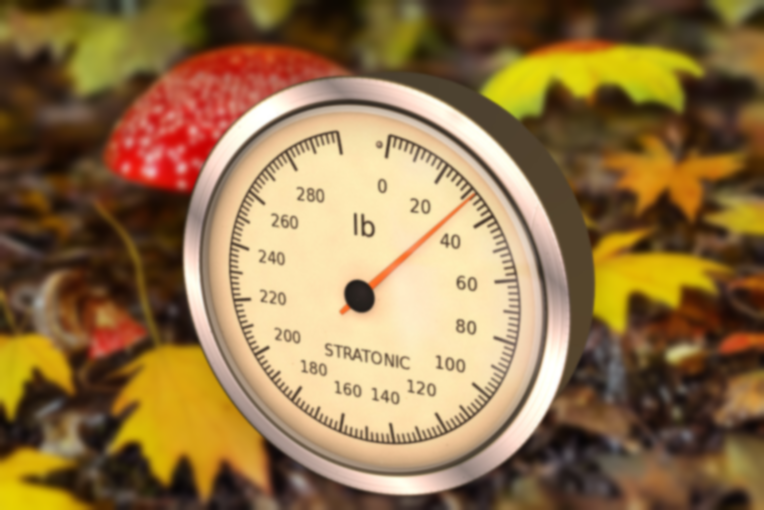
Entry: 32 lb
